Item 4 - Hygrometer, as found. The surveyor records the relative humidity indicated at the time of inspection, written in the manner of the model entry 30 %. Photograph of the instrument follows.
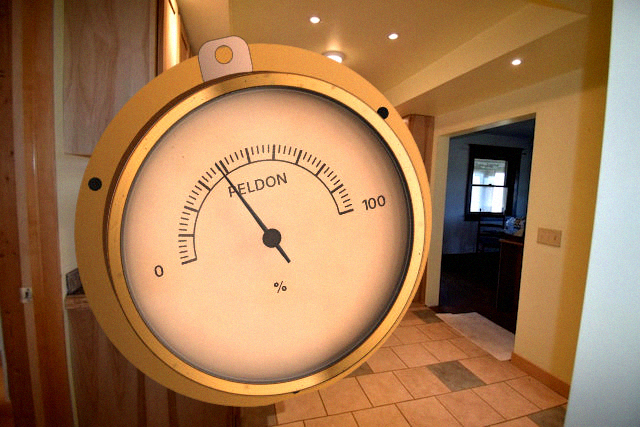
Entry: 38 %
